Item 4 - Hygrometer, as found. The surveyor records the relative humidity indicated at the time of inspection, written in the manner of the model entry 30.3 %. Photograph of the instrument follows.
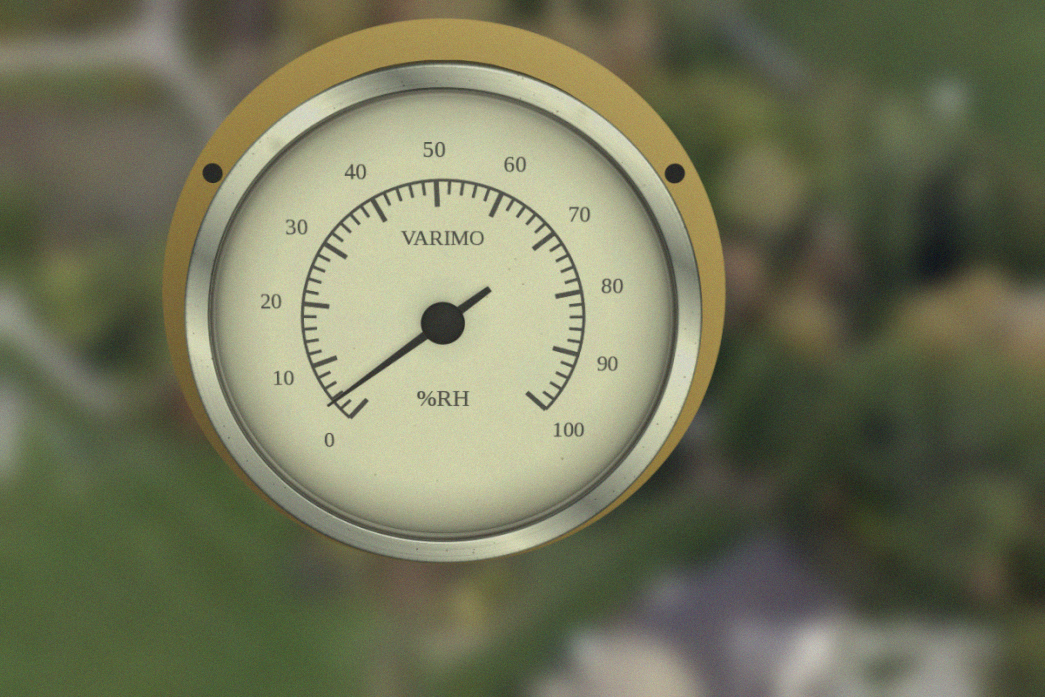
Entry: 4 %
